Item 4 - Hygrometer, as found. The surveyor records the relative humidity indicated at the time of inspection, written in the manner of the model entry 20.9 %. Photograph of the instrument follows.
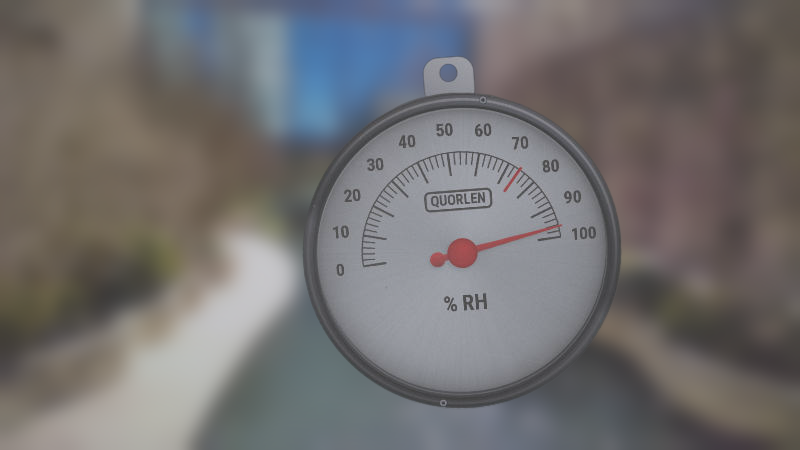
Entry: 96 %
